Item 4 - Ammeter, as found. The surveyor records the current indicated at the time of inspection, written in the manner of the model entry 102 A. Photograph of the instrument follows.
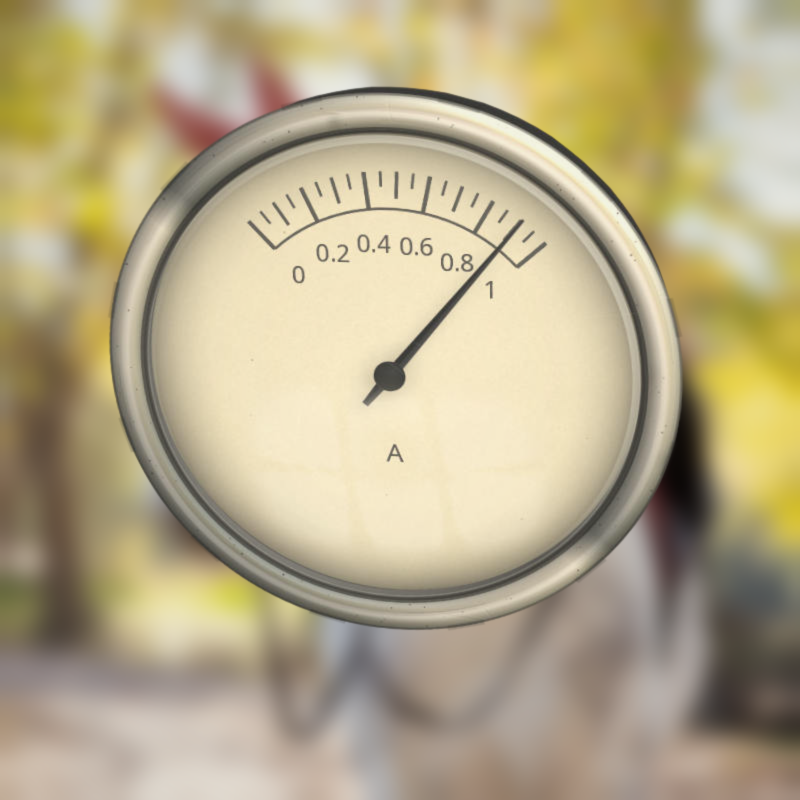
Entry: 0.9 A
